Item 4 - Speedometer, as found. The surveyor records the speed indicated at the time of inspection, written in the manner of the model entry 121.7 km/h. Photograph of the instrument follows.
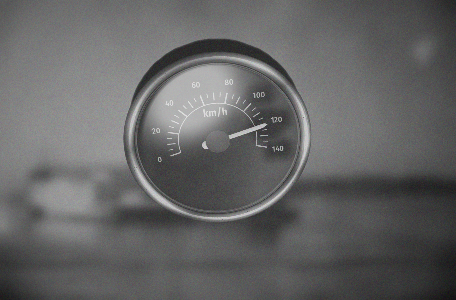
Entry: 120 km/h
